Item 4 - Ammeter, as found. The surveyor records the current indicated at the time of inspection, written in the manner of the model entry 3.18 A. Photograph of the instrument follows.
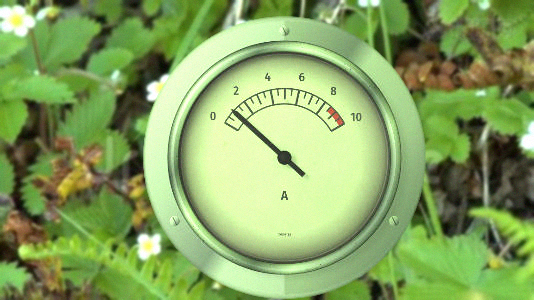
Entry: 1 A
